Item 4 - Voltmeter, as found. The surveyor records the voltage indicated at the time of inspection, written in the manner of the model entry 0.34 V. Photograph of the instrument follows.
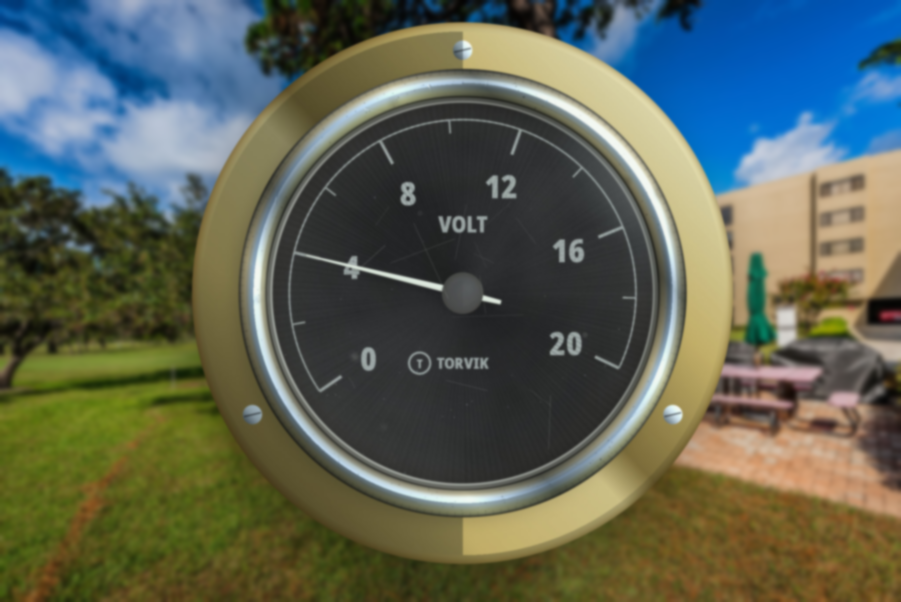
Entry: 4 V
